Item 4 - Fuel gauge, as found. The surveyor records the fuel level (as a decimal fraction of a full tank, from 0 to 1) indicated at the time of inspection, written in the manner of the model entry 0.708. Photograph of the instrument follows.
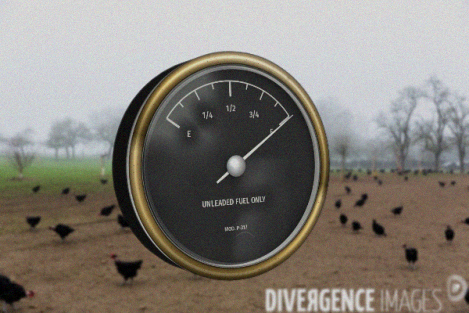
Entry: 1
